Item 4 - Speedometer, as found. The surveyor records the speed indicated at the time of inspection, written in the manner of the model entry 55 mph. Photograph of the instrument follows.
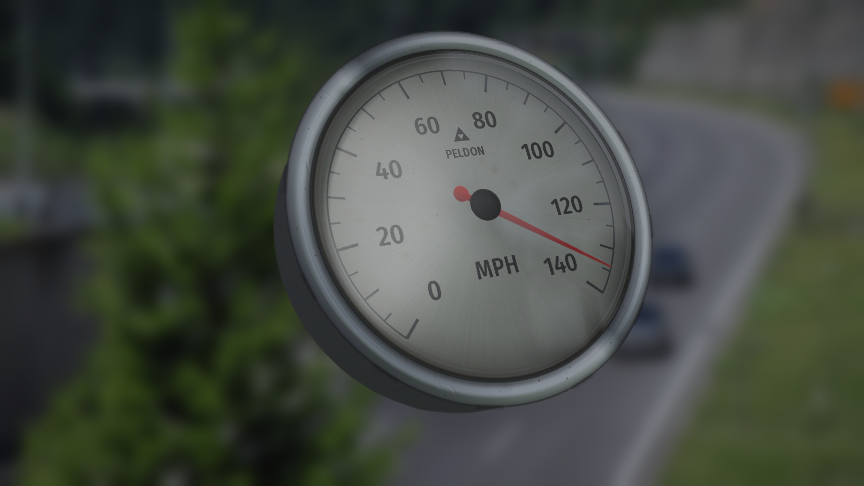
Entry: 135 mph
